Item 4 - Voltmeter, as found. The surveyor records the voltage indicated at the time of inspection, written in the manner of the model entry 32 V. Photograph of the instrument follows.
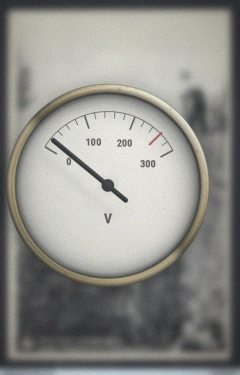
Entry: 20 V
